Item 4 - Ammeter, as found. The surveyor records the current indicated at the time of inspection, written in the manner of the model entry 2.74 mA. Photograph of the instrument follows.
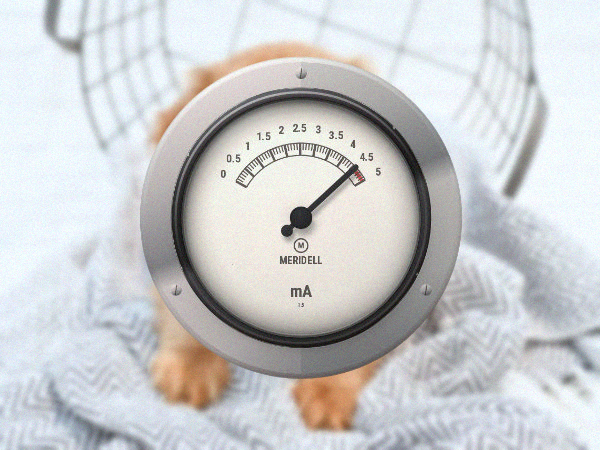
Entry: 4.5 mA
